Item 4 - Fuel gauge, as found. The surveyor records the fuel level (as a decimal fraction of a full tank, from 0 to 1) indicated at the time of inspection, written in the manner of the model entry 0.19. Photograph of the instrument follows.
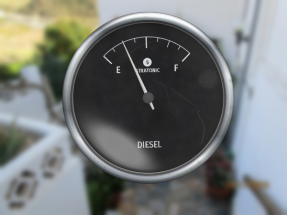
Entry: 0.25
